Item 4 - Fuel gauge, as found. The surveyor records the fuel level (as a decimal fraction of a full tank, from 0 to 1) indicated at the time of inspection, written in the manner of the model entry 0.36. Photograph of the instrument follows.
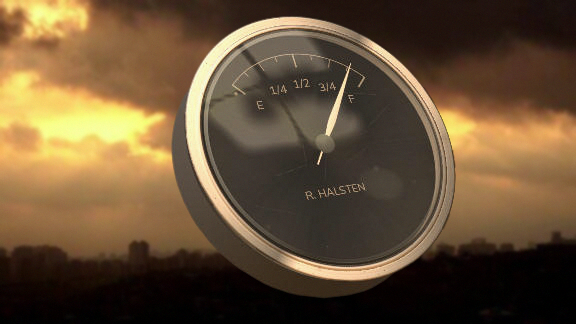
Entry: 0.875
